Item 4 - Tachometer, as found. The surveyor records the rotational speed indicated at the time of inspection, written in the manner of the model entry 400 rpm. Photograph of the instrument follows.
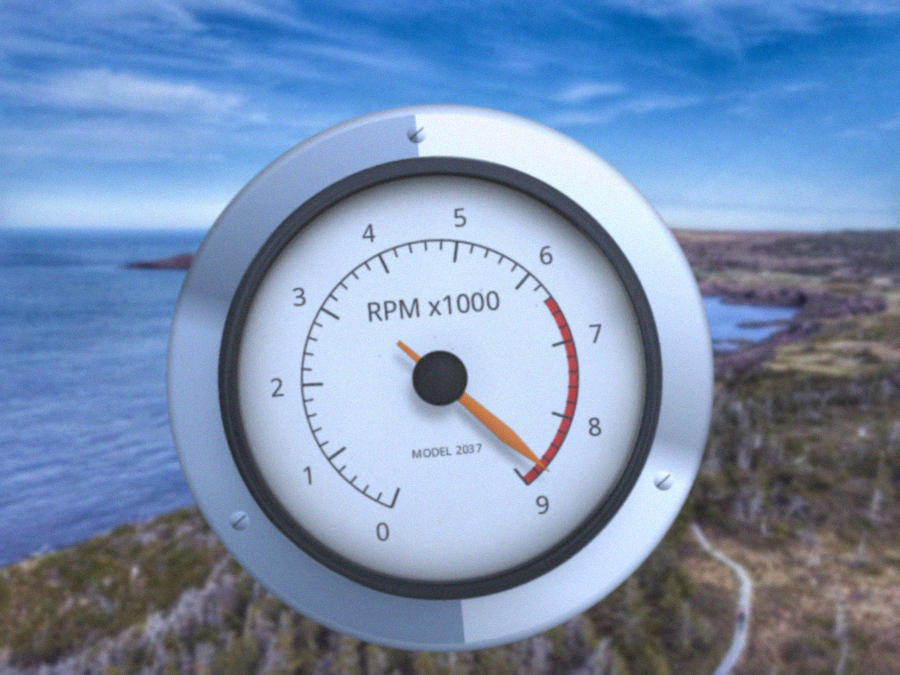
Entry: 8700 rpm
